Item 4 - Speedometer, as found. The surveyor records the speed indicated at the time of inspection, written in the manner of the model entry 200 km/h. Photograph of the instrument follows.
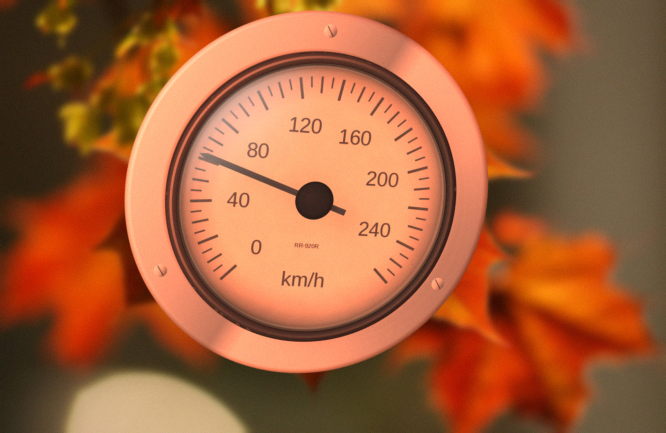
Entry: 62.5 km/h
